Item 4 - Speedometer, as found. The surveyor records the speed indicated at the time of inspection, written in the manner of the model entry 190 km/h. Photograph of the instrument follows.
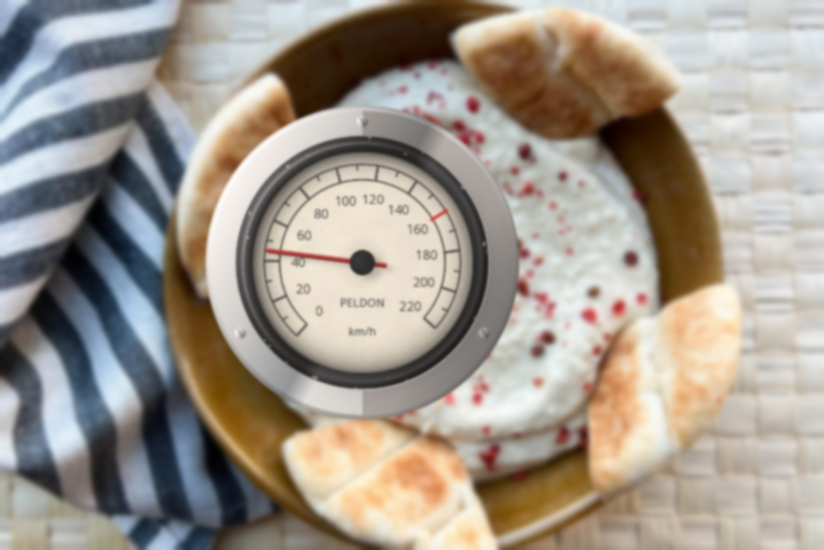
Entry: 45 km/h
